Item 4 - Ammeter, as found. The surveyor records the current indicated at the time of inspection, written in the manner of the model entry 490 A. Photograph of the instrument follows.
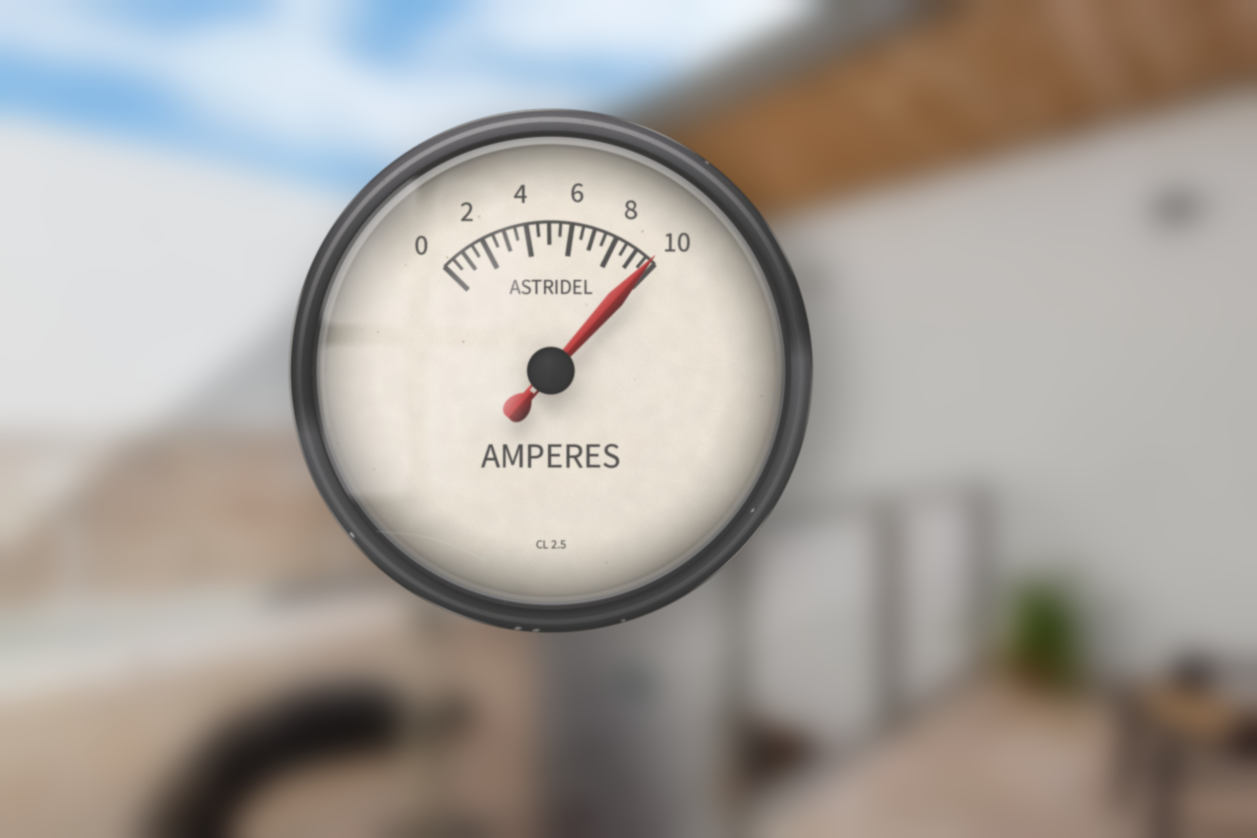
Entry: 9.75 A
